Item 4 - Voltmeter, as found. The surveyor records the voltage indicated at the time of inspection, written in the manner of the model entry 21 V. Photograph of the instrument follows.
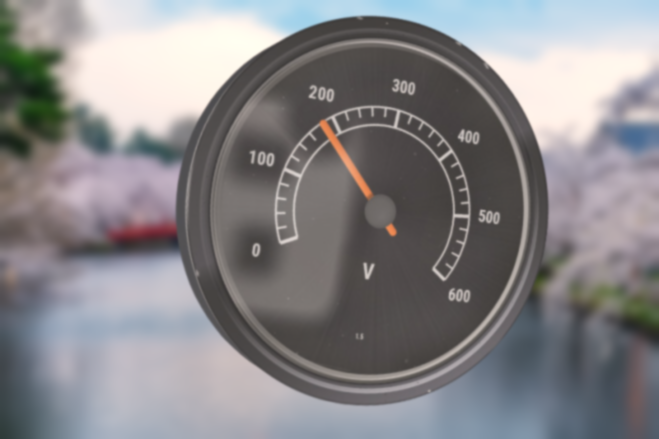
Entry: 180 V
